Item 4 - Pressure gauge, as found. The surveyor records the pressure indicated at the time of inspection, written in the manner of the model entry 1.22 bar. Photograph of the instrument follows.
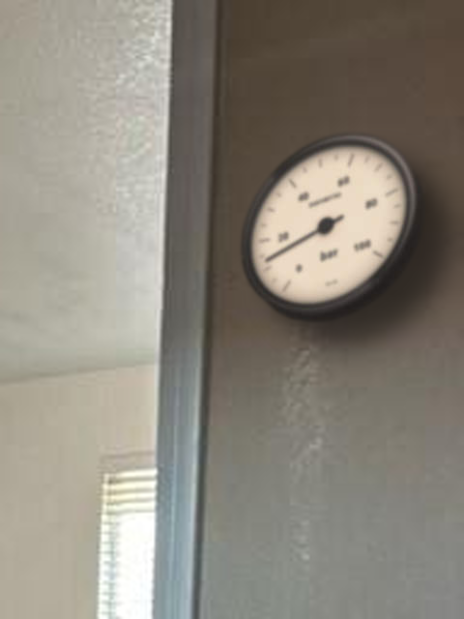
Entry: 12.5 bar
